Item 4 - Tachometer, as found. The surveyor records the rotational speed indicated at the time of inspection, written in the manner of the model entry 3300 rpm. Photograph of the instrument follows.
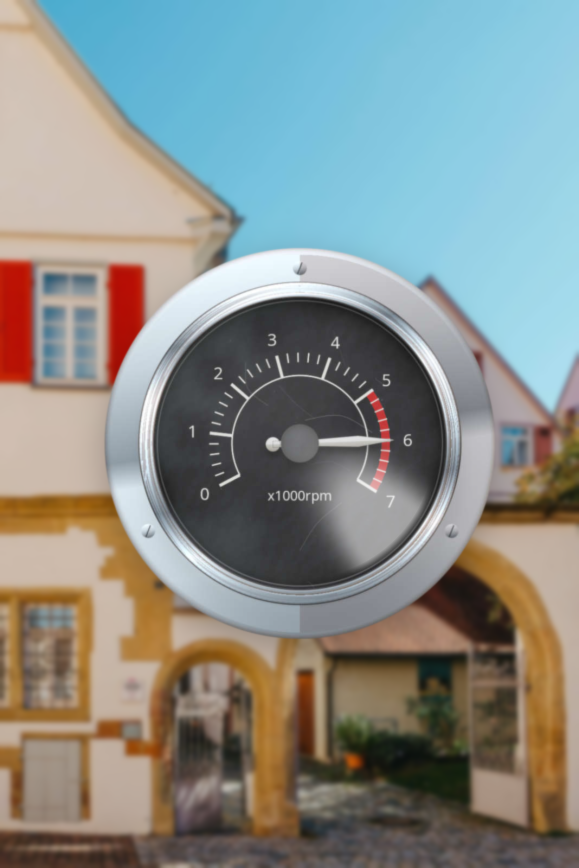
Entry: 6000 rpm
